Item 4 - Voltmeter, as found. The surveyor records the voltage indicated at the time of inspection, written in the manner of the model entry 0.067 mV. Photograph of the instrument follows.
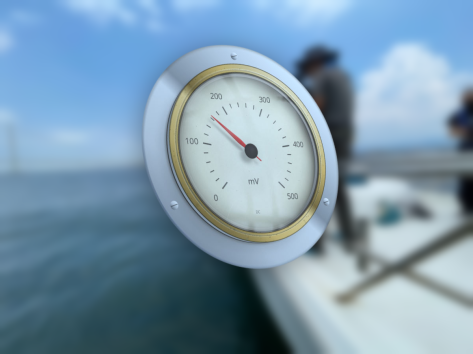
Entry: 160 mV
